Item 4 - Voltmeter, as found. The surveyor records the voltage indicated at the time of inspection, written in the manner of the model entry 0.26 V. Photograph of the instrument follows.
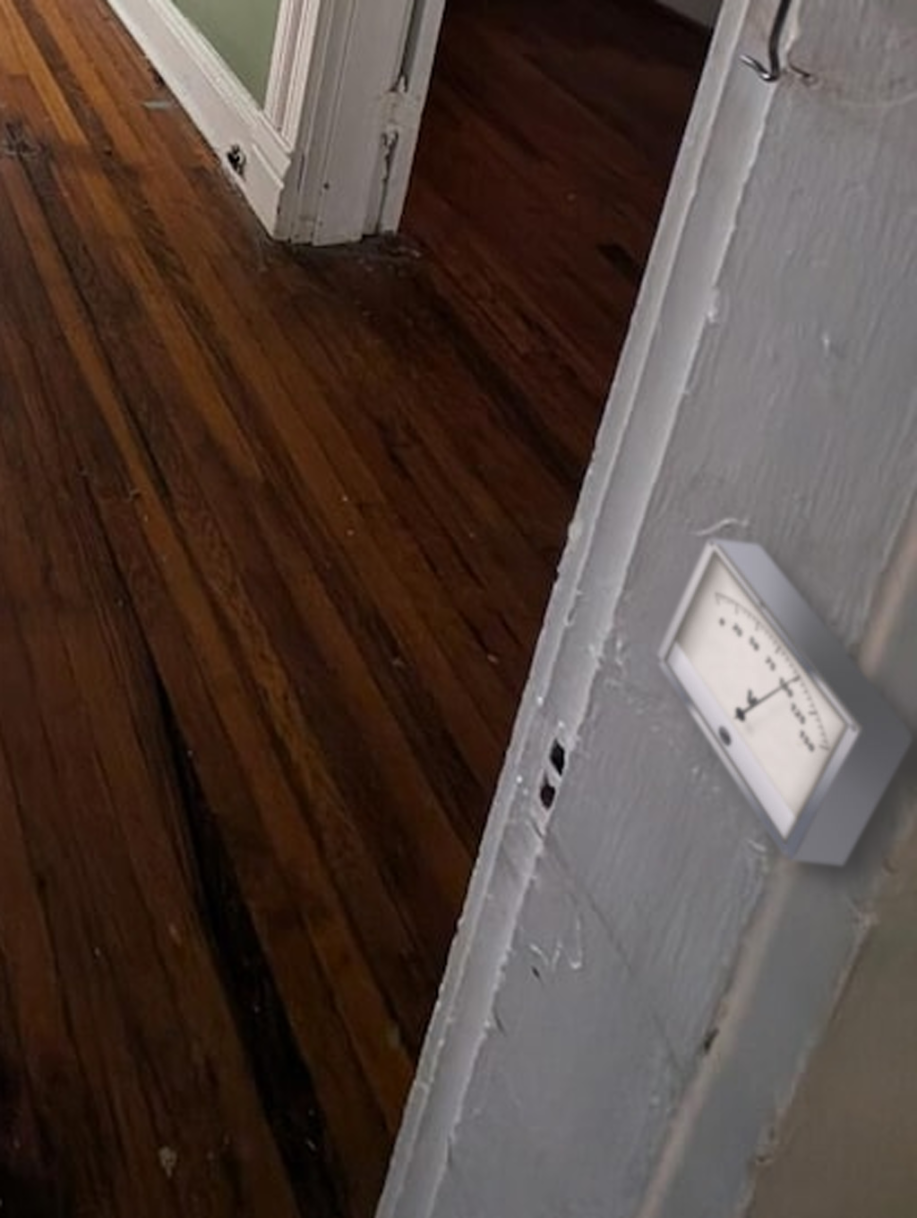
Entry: 100 V
